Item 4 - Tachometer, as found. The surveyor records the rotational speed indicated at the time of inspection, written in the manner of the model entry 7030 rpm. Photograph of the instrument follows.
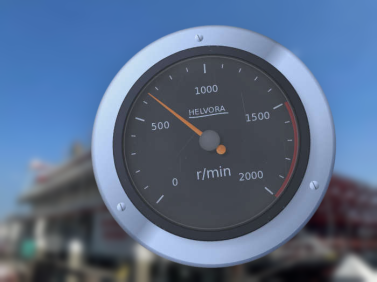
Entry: 650 rpm
